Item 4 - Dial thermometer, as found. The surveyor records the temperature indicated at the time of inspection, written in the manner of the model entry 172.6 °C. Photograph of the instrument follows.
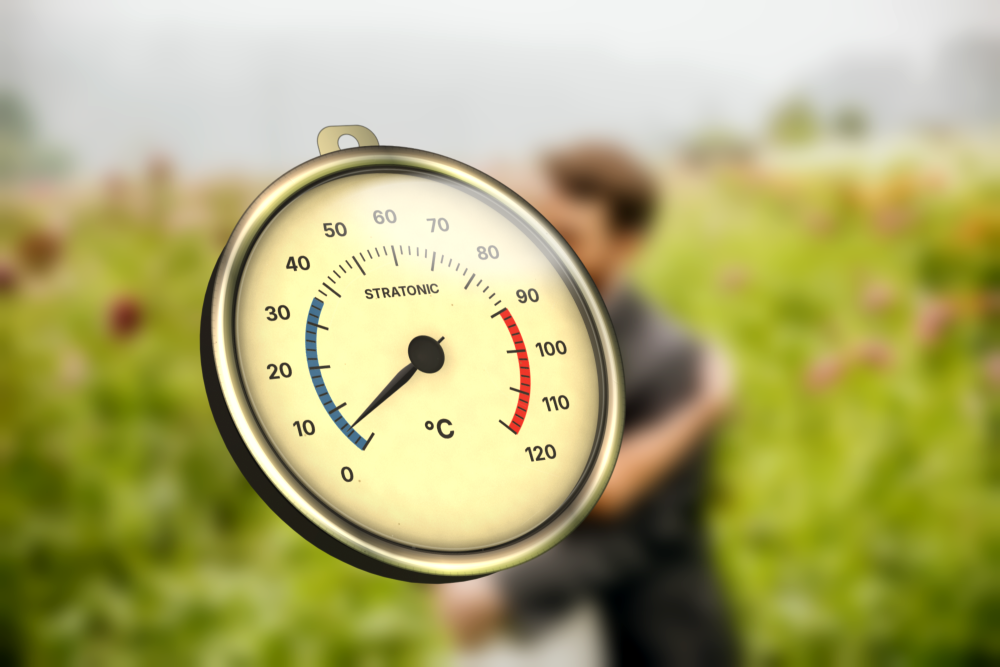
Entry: 5 °C
